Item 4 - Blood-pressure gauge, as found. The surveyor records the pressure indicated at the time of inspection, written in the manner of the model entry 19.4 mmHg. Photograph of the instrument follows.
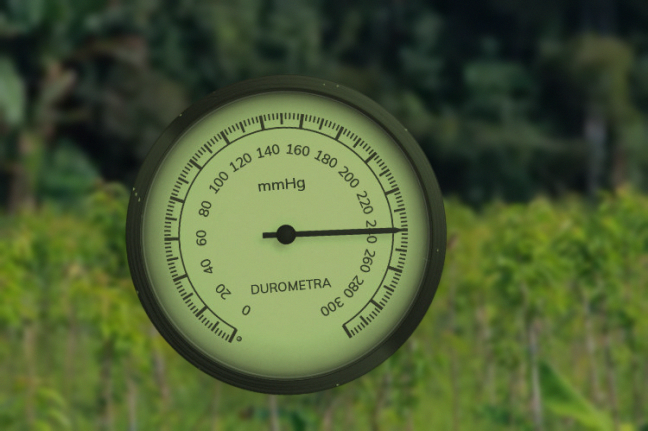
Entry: 240 mmHg
